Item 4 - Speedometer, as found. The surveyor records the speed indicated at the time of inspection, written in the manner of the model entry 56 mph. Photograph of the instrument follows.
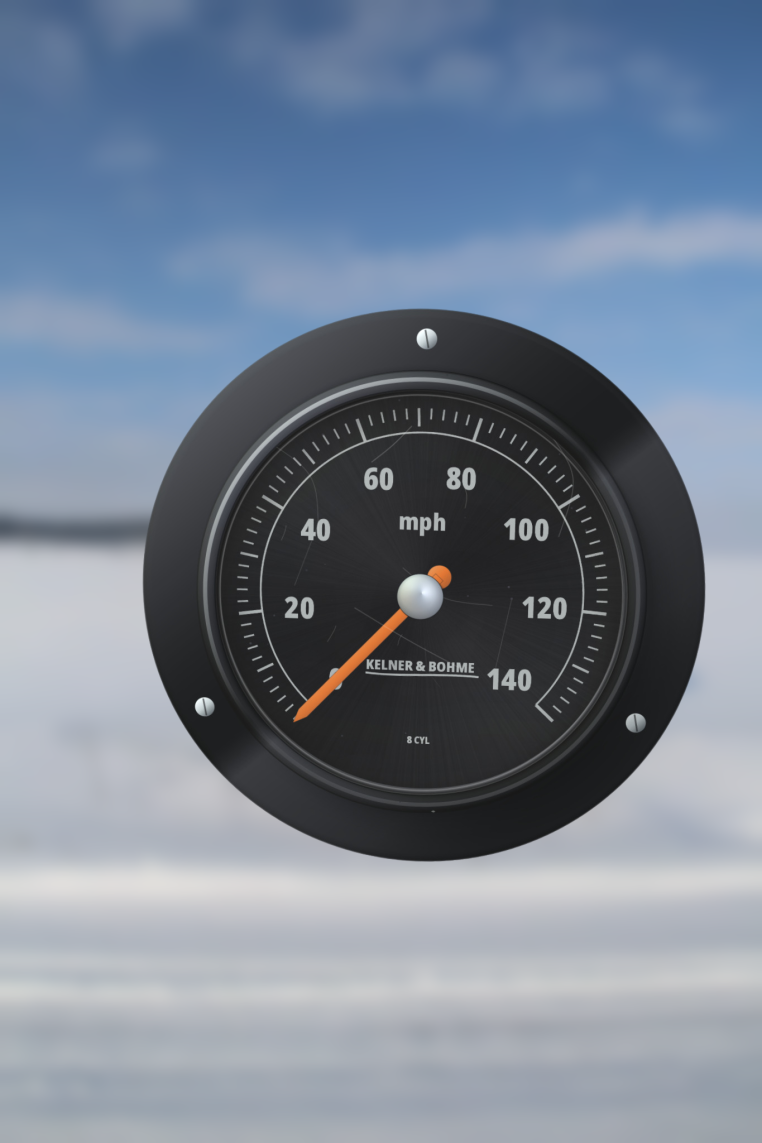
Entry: 0 mph
